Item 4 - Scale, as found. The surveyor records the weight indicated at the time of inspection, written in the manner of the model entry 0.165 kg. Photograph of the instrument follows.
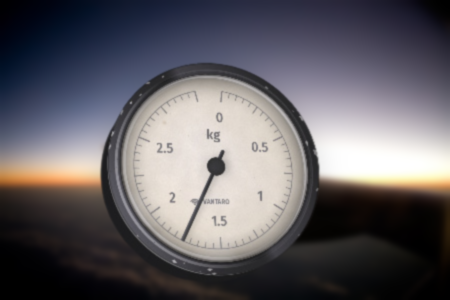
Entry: 1.75 kg
